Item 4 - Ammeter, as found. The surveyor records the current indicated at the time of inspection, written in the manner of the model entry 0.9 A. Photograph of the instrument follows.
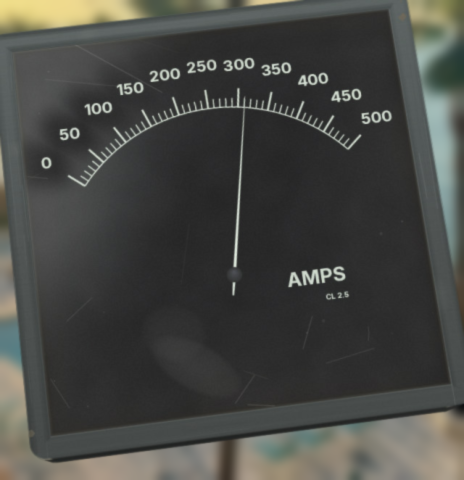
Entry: 310 A
